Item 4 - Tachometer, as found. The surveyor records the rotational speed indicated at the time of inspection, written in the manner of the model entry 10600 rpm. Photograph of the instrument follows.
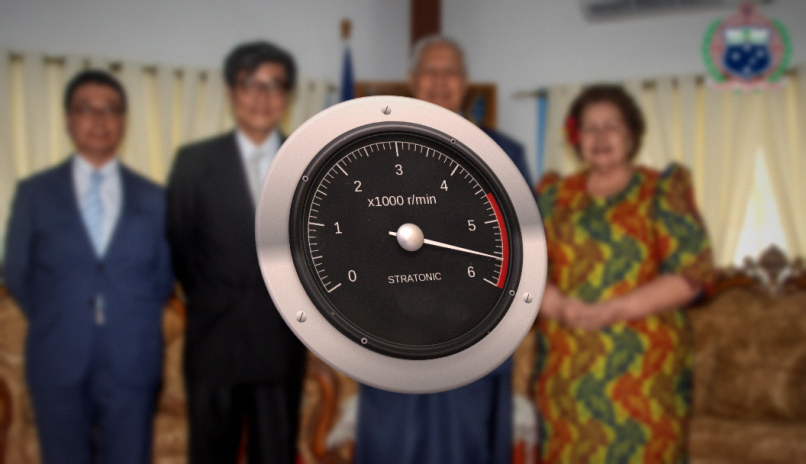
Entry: 5600 rpm
